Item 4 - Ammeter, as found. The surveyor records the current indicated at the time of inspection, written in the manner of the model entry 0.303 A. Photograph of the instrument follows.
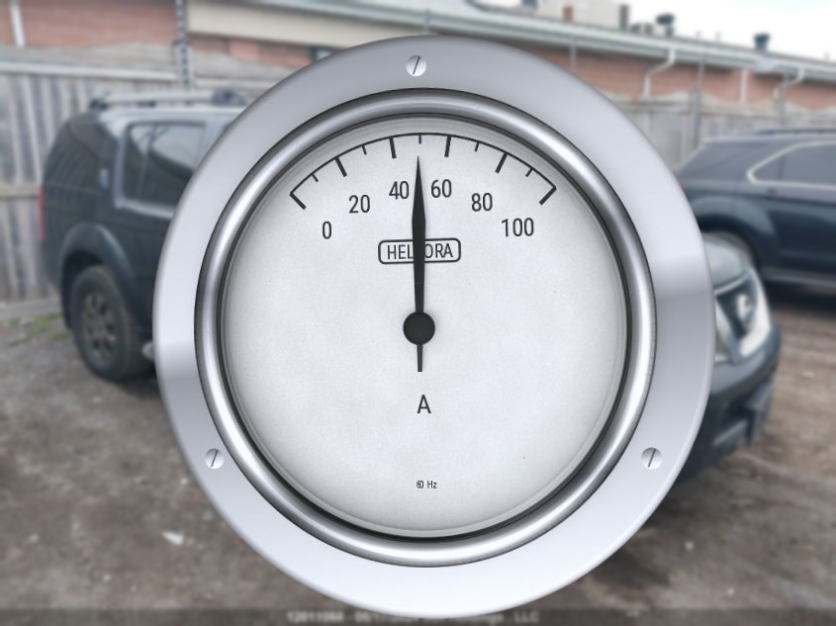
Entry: 50 A
